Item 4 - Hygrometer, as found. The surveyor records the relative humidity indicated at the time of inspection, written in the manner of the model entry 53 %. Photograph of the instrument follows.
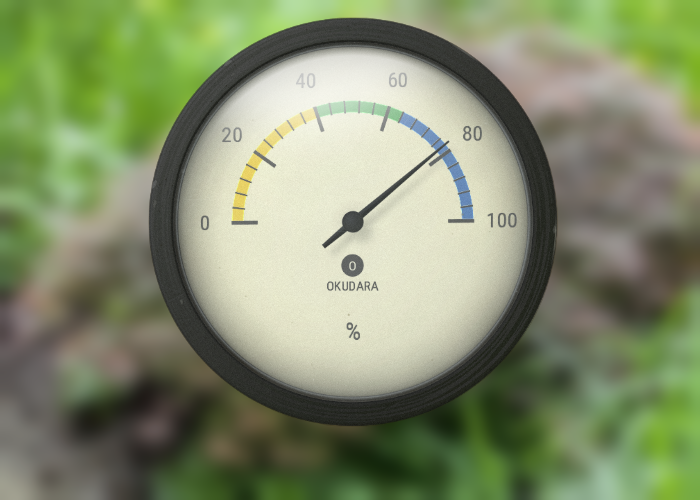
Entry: 78 %
